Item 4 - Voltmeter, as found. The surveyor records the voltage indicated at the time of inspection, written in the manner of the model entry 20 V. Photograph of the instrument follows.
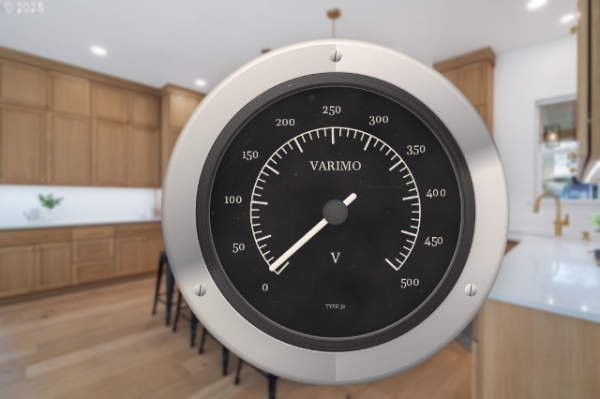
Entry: 10 V
